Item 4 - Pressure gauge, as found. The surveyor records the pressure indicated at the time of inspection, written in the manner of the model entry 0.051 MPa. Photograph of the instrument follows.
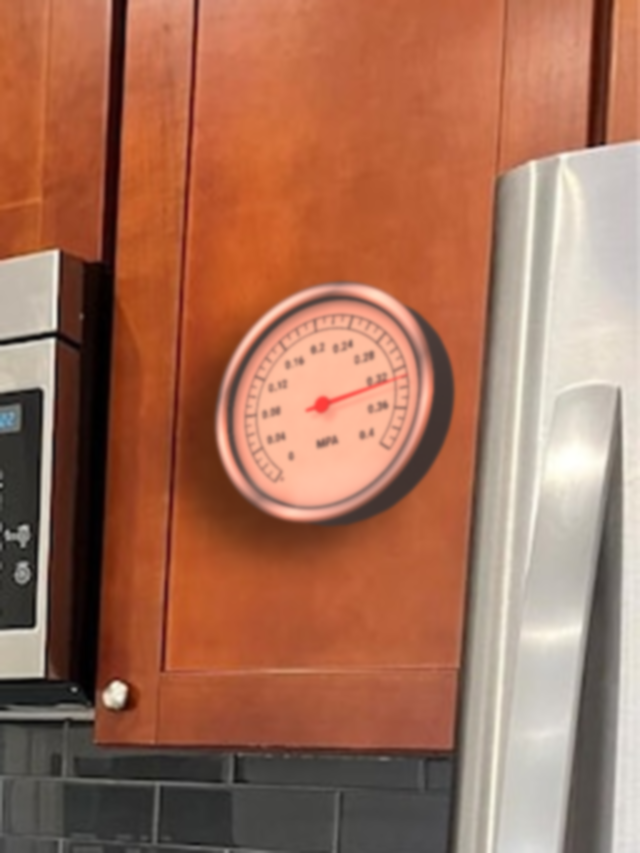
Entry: 0.33 MPa
